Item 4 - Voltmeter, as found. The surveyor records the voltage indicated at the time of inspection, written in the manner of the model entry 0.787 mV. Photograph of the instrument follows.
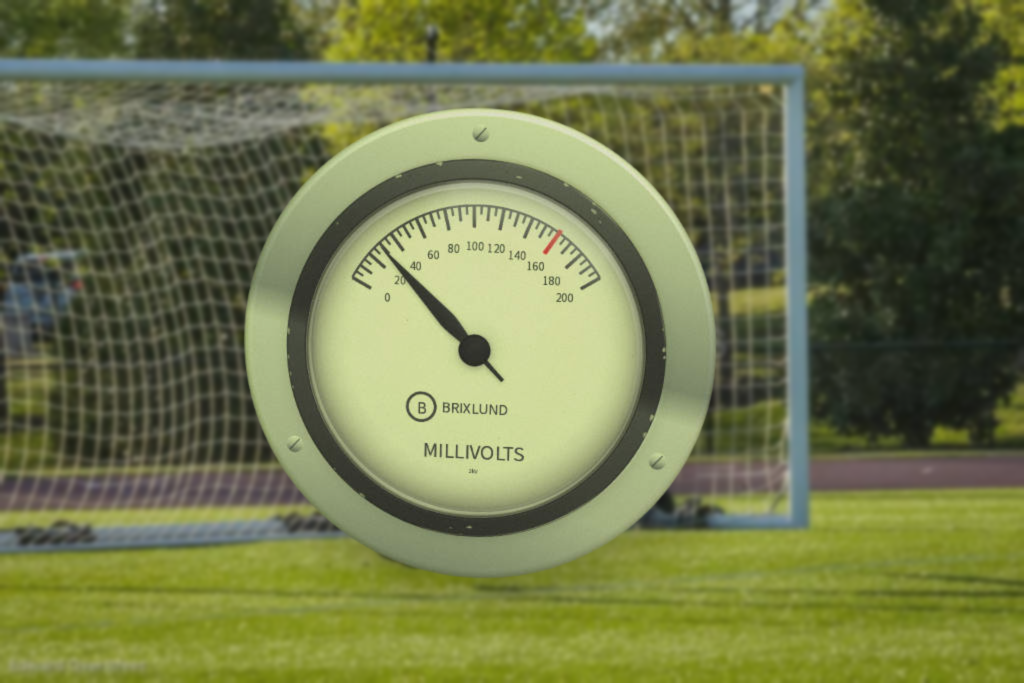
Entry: 30 mV
